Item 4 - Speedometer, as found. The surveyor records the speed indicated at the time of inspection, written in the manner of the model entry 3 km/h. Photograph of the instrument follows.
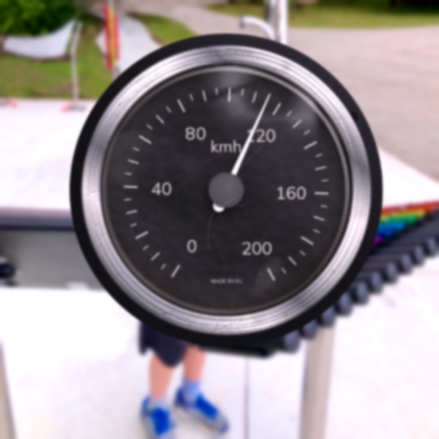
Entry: 115 km/h
